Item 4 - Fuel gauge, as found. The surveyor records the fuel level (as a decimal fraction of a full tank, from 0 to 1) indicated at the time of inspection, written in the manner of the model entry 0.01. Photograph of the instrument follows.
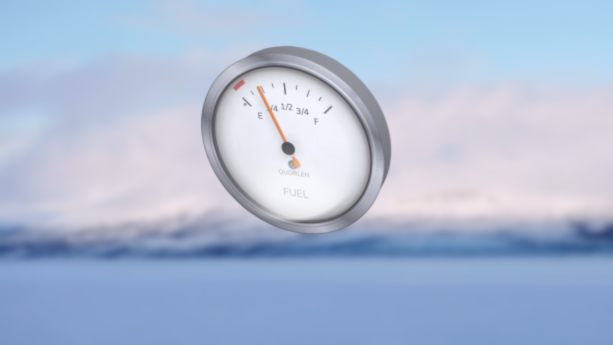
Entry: 0.25
